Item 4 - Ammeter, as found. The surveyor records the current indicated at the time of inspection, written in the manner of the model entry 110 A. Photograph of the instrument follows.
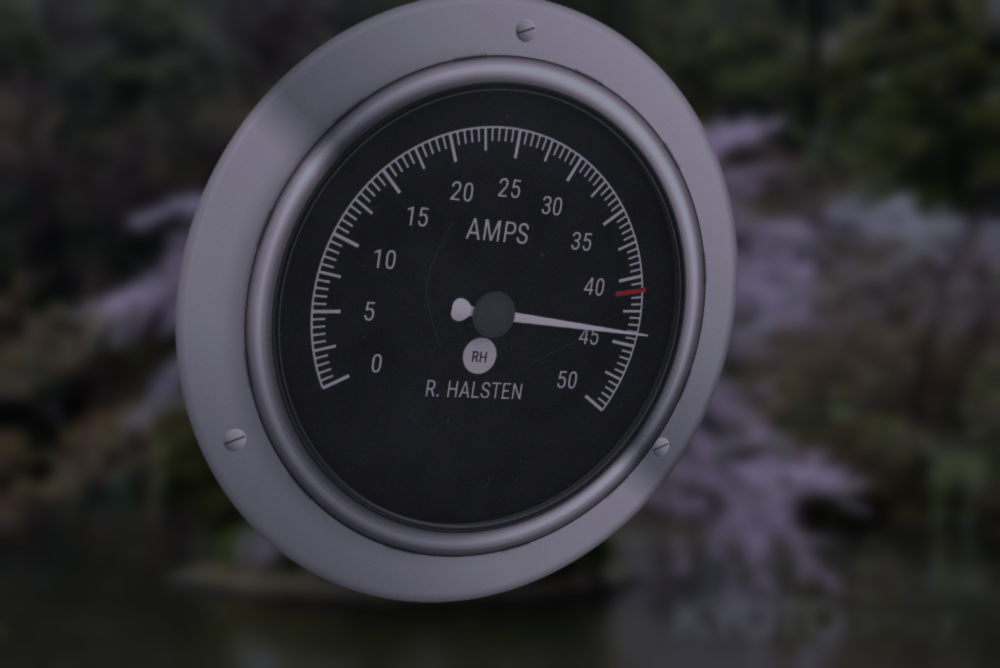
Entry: 44 A
